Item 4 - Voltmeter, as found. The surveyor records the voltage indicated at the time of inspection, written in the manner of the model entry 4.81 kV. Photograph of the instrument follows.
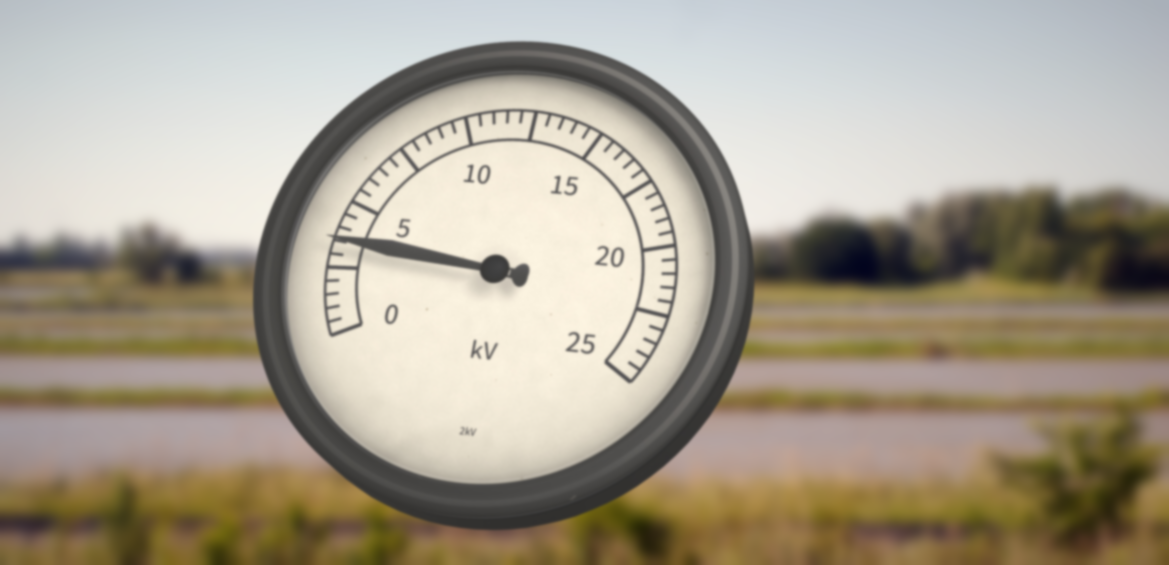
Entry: 3.5 kV
